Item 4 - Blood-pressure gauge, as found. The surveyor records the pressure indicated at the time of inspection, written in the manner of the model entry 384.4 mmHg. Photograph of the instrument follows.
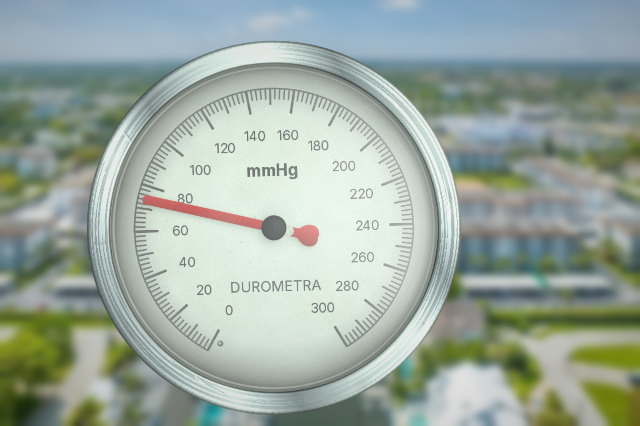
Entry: 74 mmHg
